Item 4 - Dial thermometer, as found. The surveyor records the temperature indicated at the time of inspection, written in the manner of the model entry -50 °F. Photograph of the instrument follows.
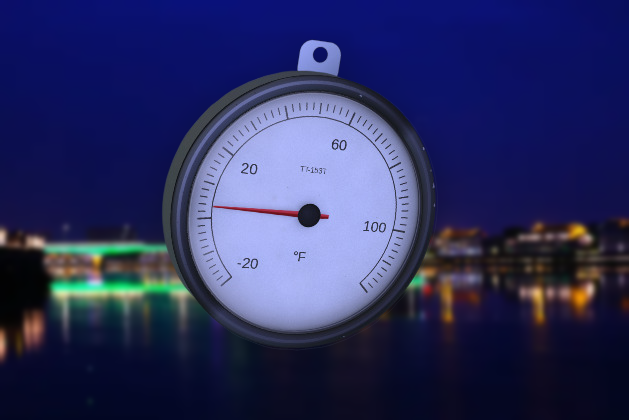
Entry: 4 °F
